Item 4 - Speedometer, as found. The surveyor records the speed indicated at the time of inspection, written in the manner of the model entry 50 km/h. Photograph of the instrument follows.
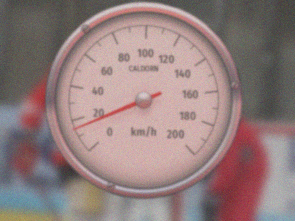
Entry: 15 km/h
